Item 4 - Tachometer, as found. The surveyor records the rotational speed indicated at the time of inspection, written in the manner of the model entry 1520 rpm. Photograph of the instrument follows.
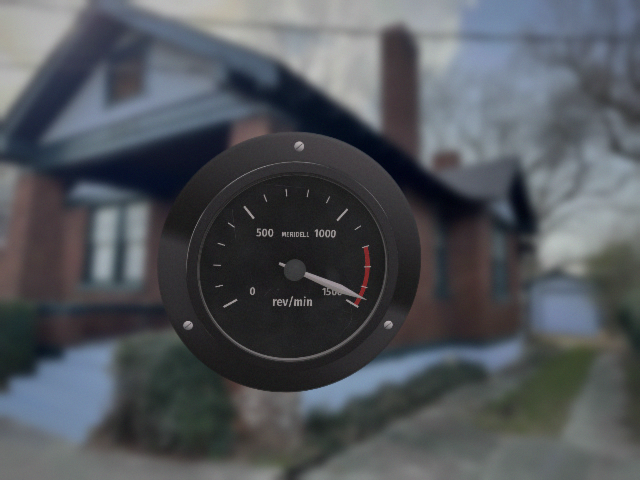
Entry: 1450 rpm
